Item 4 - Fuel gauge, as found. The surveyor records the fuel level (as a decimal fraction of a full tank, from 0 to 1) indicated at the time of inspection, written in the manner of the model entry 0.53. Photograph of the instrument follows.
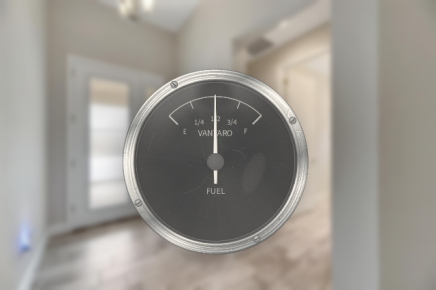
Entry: 0.5
